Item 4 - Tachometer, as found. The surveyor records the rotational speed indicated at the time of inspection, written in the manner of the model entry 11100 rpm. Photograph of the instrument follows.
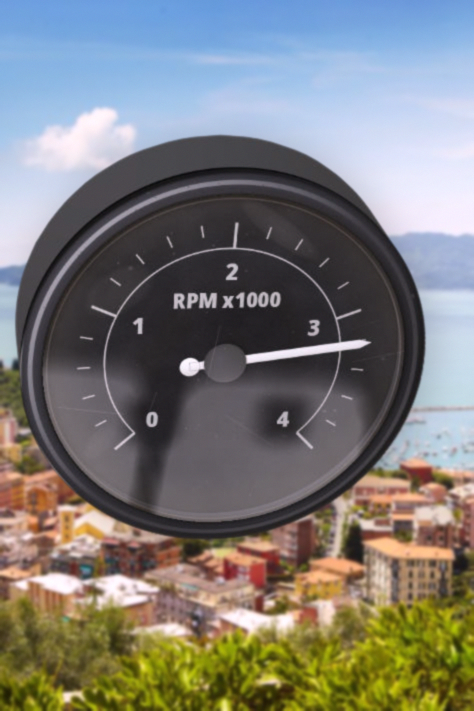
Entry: 3200 rpm
